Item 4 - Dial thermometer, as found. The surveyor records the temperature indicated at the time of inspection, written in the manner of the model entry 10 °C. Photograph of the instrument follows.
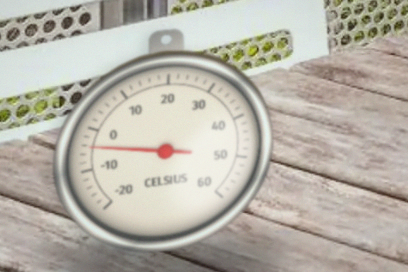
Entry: -4 °C
